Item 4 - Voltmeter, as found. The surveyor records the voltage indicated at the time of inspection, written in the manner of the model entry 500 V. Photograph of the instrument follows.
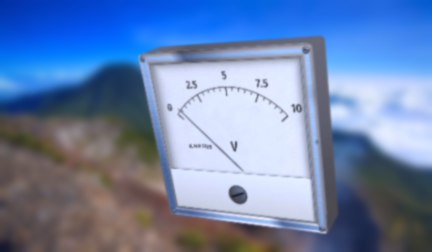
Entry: 0.5 V
